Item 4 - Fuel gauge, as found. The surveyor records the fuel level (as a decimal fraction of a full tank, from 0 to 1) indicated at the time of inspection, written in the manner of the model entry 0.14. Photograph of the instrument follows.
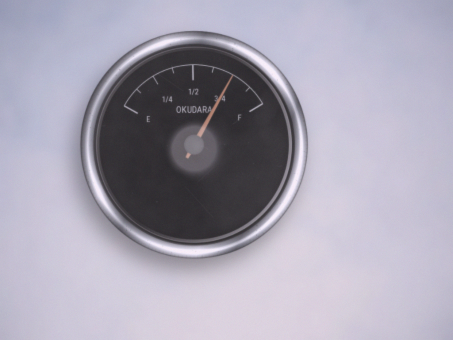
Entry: 0.75
